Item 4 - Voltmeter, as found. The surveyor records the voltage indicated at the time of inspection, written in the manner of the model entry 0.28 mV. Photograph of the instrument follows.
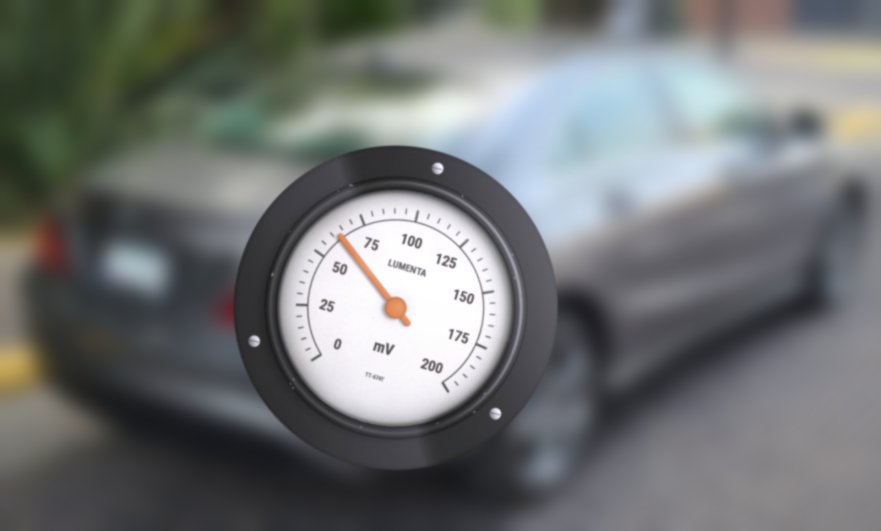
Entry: 62.5 mV
